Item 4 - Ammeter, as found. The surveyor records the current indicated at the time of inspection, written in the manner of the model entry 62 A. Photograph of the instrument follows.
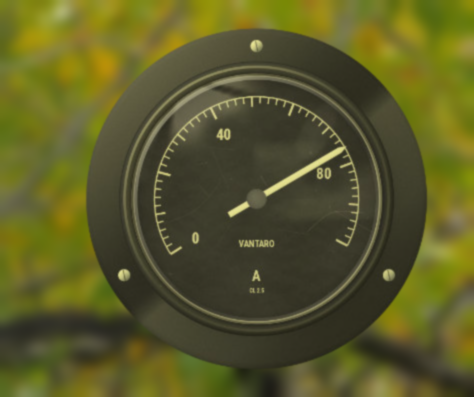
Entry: 76 A
